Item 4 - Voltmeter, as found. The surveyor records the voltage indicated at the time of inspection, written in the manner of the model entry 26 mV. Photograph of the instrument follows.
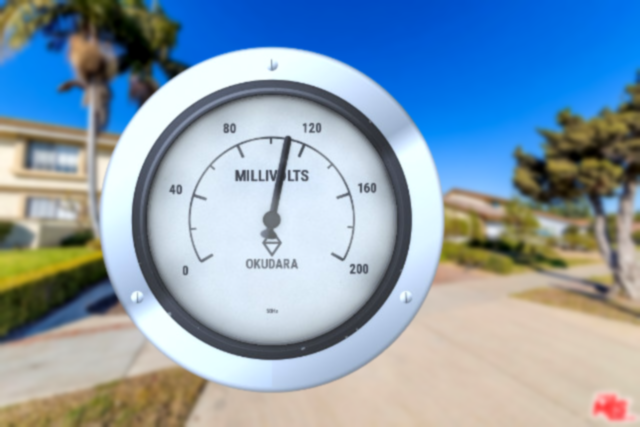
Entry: 110 mV
